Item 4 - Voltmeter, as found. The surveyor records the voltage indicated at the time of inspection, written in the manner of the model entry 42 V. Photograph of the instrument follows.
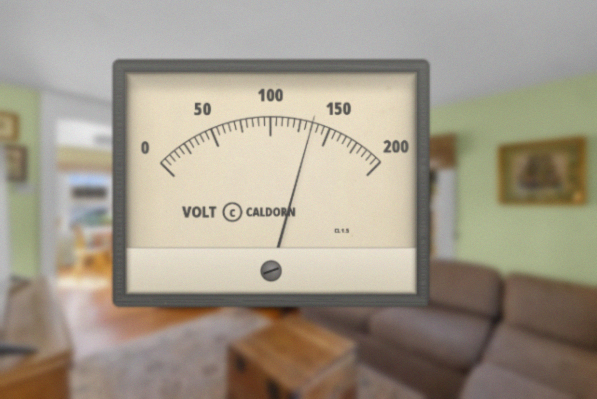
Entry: 135 V
